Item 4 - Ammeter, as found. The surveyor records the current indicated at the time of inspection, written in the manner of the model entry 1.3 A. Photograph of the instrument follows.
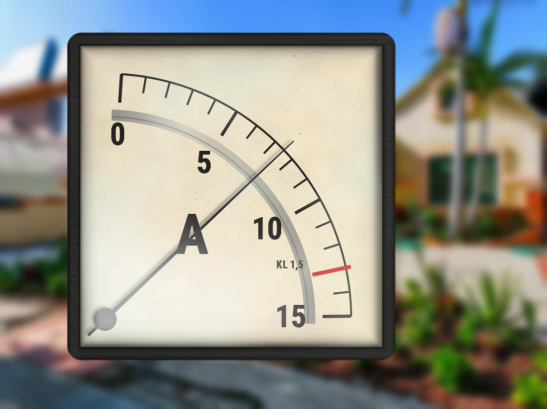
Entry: 7.5 A
